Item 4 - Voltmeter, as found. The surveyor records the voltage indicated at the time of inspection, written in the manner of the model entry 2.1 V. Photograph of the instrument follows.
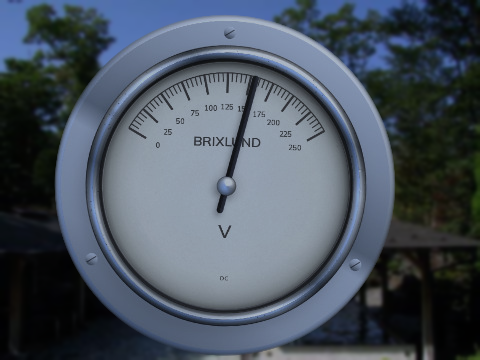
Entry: 155 V
